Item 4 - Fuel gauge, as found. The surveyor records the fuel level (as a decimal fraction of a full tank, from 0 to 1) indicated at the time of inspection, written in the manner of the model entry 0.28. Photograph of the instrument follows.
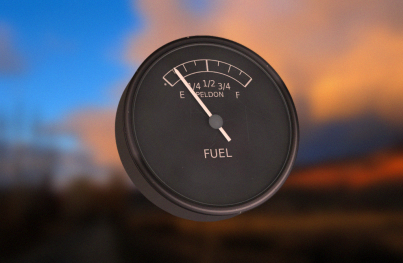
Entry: 0.125
